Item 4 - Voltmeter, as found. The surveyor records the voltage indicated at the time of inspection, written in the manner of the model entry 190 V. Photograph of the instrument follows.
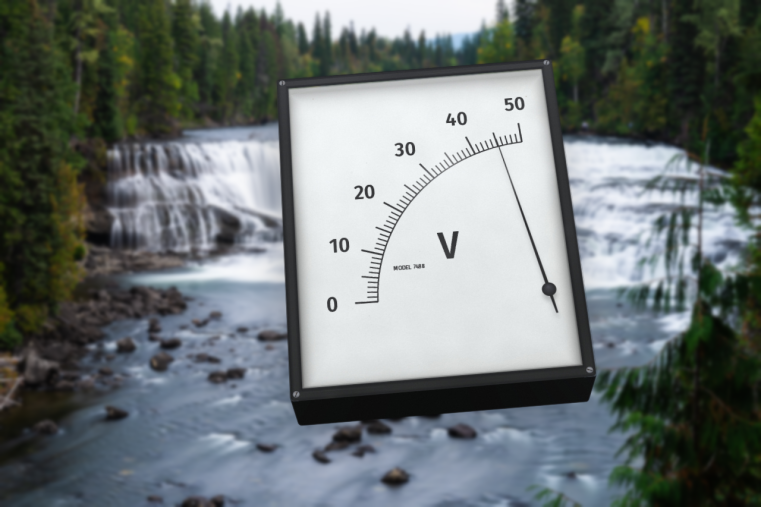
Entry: 45 V
